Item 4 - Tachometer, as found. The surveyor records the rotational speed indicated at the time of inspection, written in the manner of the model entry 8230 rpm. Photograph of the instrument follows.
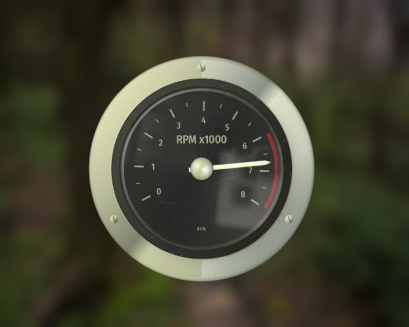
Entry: 6750 rpm
